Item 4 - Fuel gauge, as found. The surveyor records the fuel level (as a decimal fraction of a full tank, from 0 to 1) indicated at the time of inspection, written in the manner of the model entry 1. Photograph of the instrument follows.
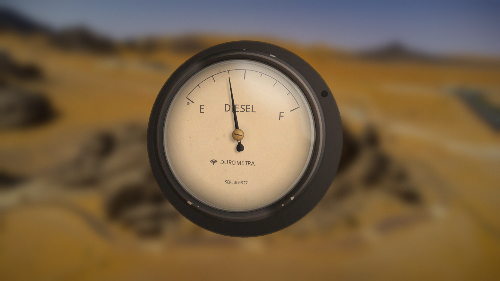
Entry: 0.375
